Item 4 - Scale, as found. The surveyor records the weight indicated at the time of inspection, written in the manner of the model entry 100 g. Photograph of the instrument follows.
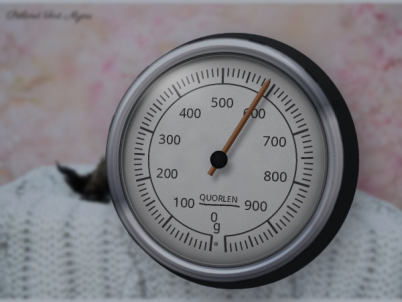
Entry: 590 g
